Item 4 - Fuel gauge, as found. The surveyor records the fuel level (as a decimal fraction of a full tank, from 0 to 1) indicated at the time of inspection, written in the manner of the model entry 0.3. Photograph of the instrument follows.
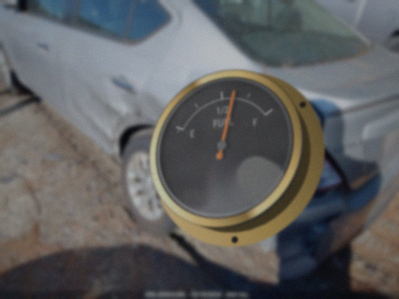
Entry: 0.625
